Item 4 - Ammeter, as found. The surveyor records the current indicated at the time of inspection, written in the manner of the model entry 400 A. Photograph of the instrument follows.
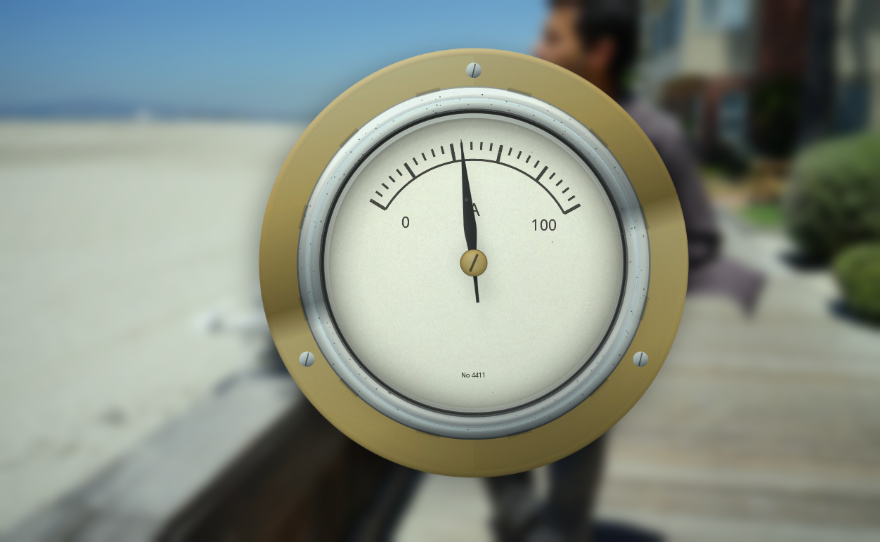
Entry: 44 A
